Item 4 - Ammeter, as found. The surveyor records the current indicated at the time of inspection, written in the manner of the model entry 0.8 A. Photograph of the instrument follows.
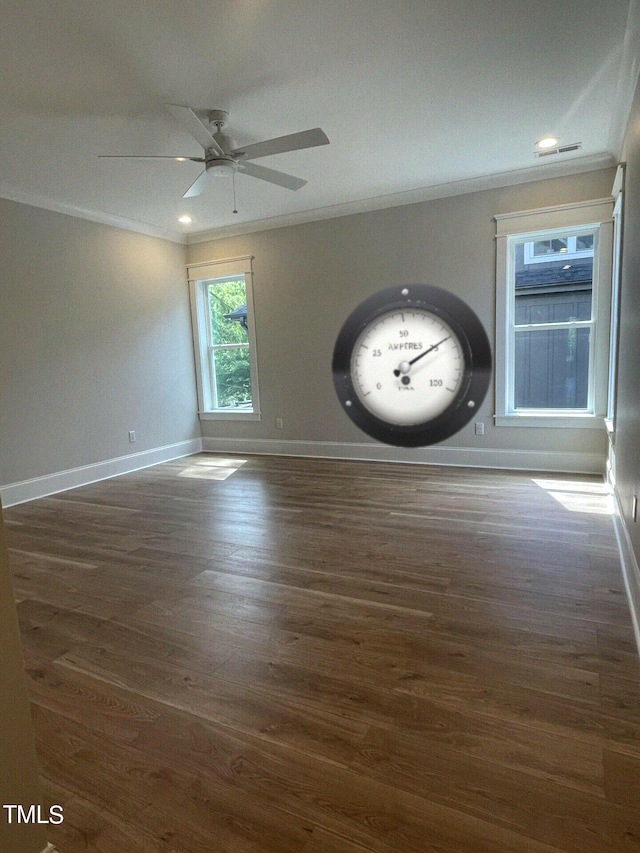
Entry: 75 A
